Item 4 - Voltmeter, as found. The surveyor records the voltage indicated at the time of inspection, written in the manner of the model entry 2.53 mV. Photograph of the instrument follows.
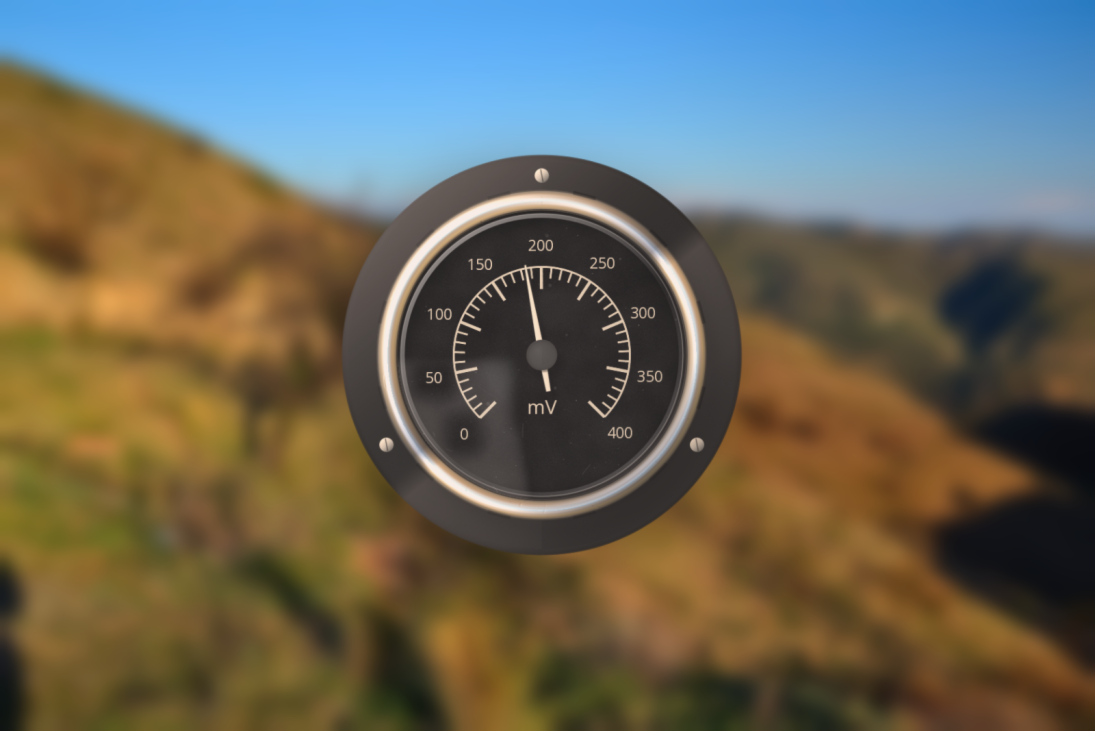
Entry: 185 mV
